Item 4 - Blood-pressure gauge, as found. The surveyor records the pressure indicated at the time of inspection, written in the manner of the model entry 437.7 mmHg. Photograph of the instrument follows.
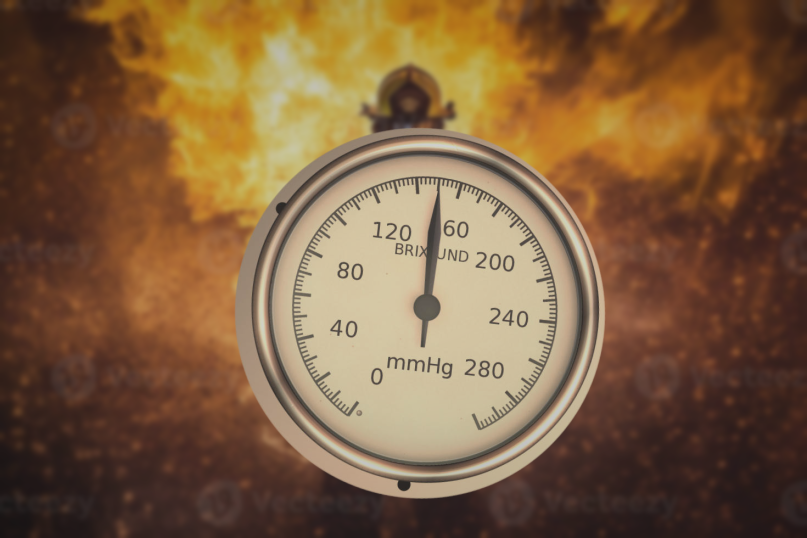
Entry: 150 mmHg
